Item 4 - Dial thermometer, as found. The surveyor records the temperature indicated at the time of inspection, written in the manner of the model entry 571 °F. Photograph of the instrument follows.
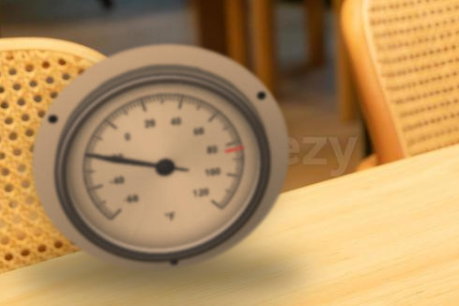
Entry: -20 °F
